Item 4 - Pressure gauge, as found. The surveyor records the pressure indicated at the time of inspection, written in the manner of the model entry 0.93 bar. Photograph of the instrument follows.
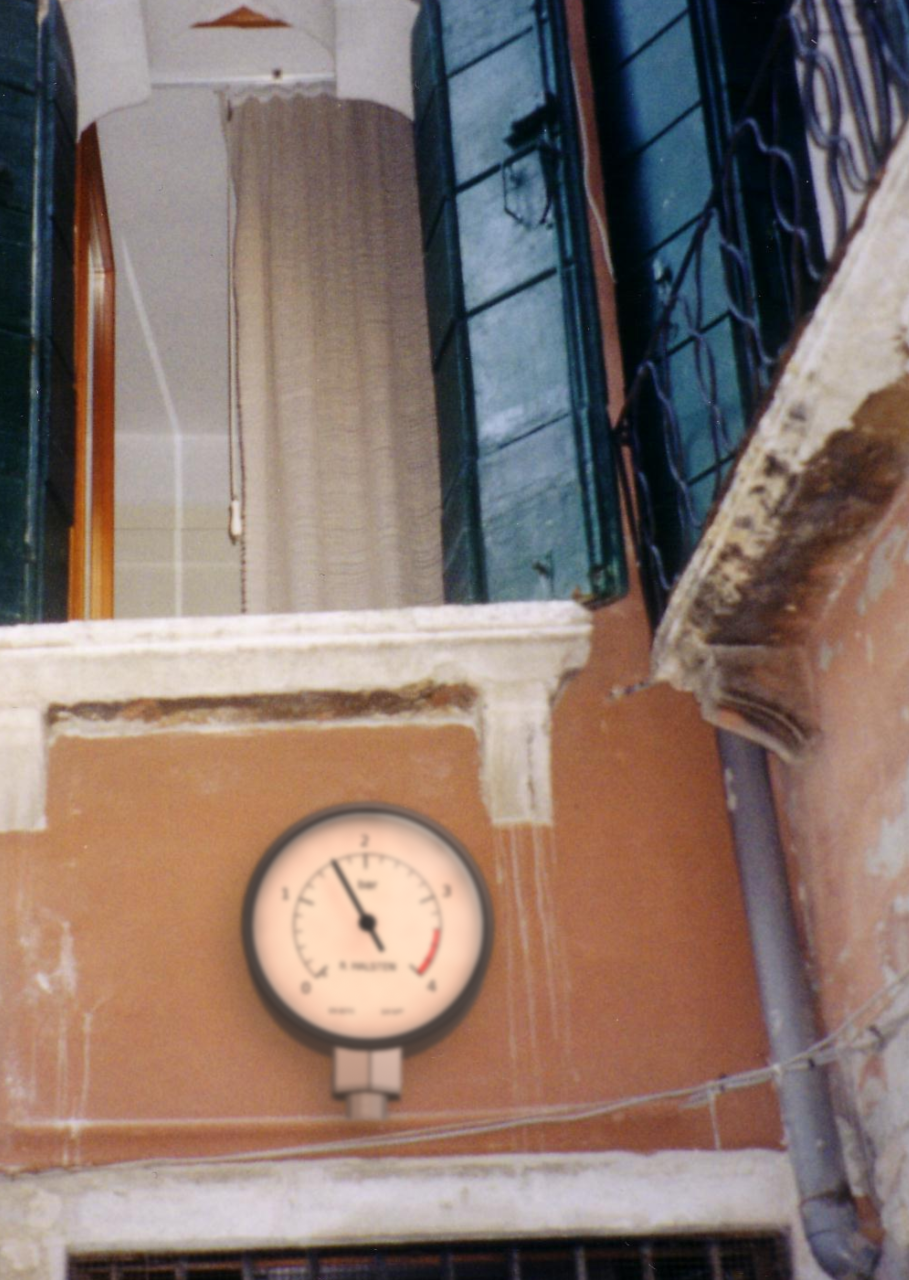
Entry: 1.6 bar
